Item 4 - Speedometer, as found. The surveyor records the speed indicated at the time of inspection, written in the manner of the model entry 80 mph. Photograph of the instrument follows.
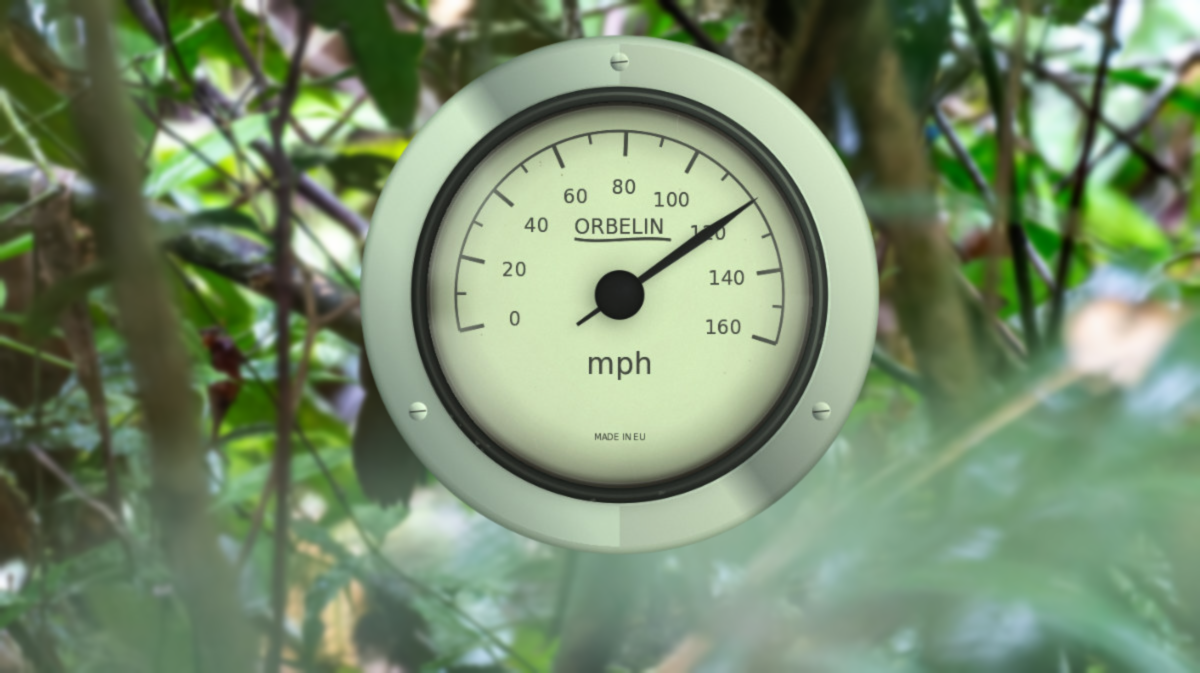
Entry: 120 mph
